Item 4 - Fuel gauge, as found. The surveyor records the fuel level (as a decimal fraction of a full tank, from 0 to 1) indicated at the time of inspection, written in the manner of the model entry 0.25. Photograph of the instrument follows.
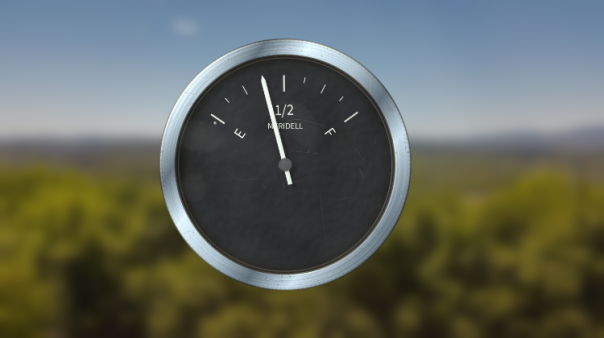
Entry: 0.375
